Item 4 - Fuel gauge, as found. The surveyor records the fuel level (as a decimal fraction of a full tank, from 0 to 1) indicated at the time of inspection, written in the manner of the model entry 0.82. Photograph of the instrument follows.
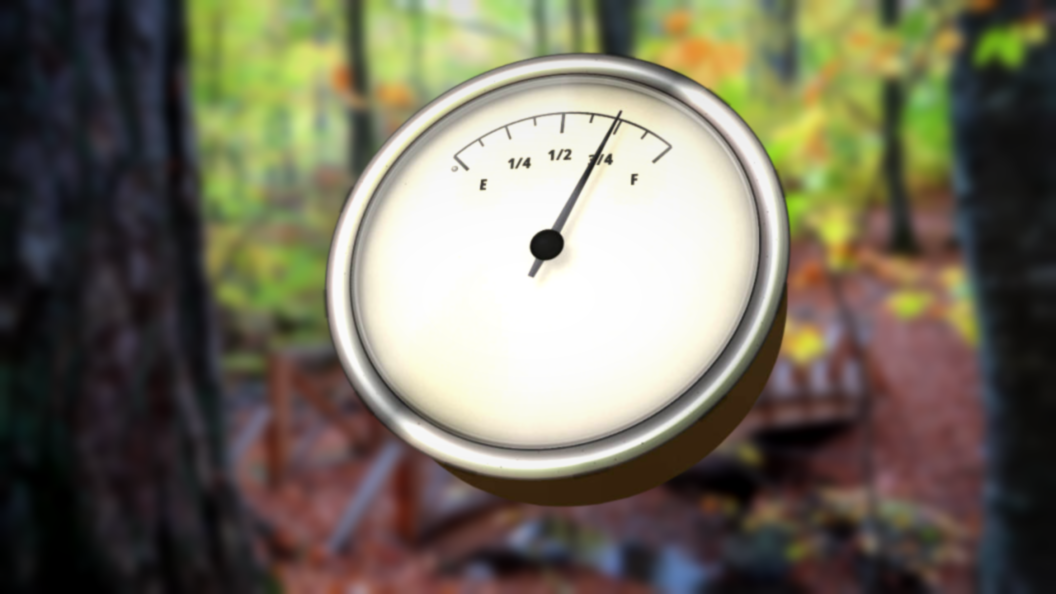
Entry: 0.75
